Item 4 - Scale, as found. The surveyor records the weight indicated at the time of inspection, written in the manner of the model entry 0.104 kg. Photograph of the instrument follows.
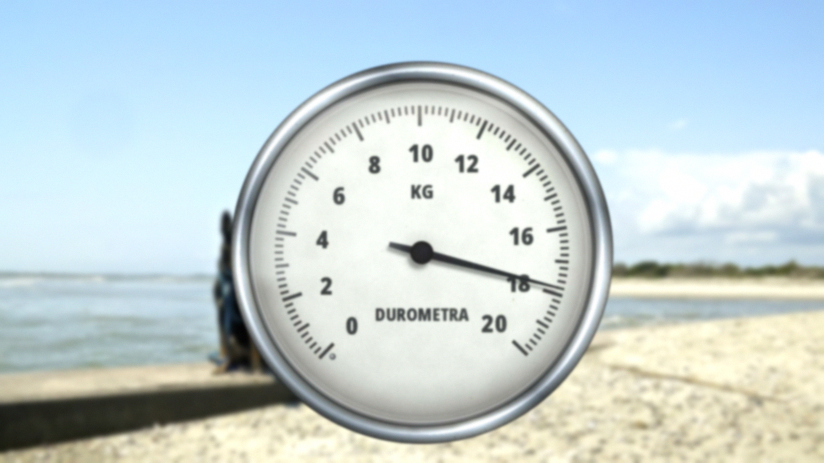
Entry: 17.8 kg
